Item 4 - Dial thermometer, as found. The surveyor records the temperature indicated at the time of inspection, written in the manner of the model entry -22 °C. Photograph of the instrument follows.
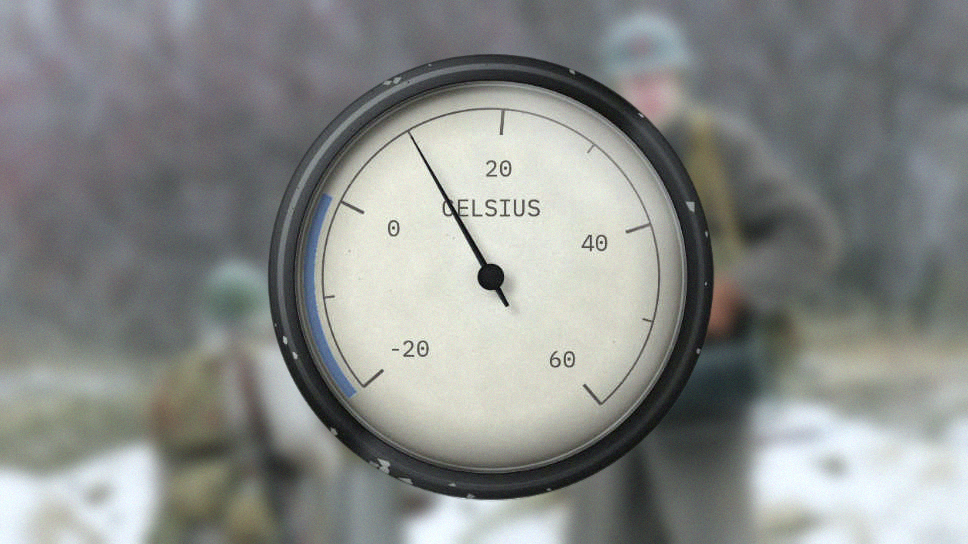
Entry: 10 °C
